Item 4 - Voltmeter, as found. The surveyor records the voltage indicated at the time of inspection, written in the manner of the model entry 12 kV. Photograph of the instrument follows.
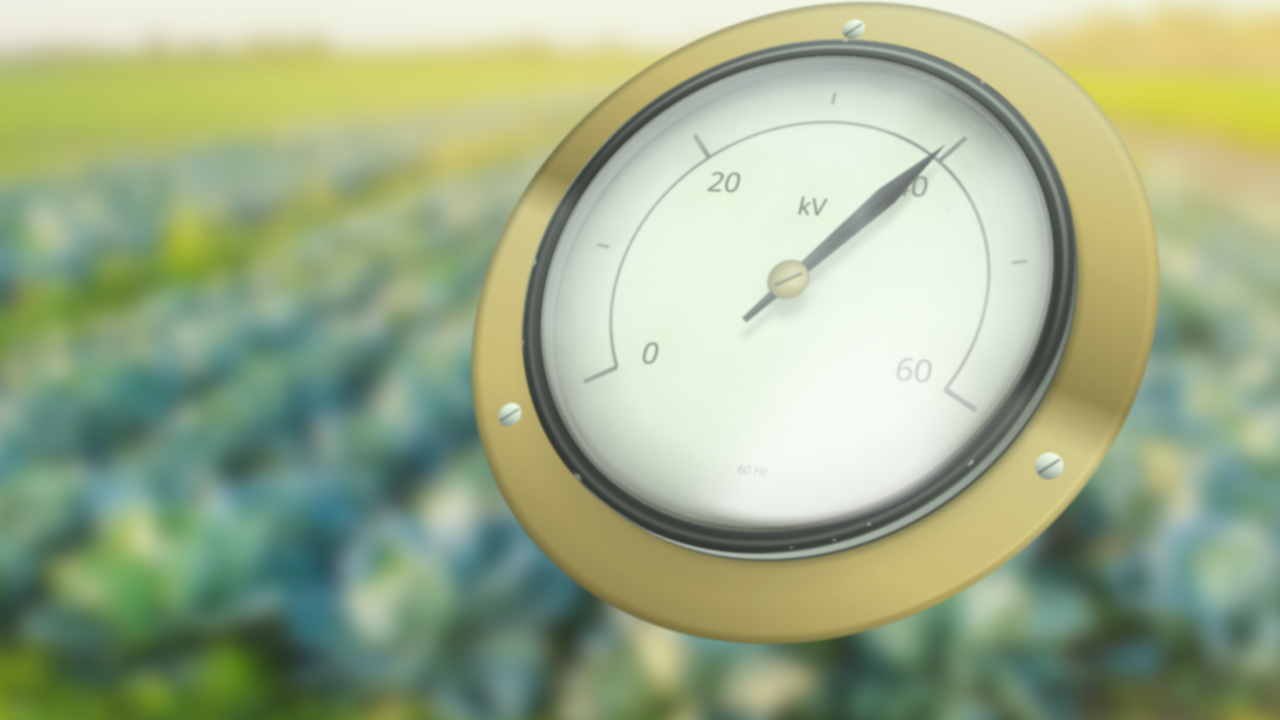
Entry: 40 kV
